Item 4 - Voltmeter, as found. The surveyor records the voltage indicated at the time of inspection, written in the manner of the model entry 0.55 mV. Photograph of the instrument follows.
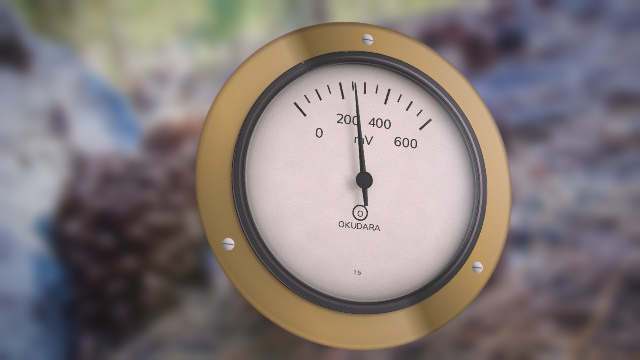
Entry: 250 mV
